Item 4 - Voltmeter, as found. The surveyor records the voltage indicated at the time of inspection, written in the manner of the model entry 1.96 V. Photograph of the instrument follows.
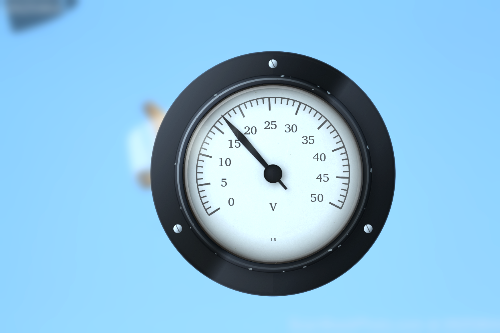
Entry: 17 V
